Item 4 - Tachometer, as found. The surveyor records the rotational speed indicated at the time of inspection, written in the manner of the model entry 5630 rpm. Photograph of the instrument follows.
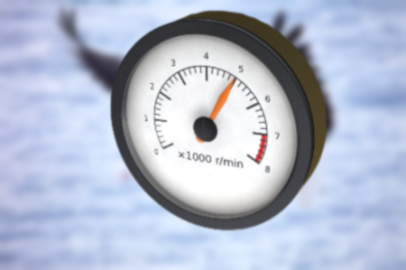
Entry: 5000 rpm
